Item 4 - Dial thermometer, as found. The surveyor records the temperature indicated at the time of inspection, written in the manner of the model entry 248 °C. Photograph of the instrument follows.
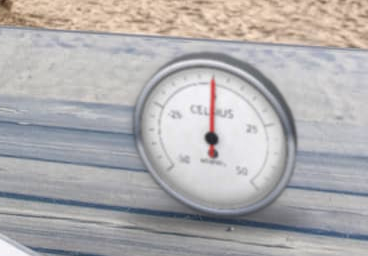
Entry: 0 °C
